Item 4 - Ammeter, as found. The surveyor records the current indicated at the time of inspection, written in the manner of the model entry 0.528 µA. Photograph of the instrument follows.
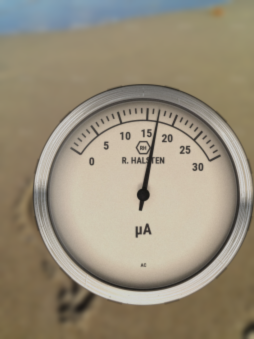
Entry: 17 µA
